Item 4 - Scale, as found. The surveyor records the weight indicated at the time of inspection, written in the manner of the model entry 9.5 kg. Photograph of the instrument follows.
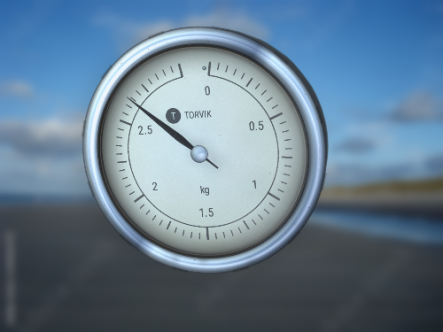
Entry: 2.65 kg
